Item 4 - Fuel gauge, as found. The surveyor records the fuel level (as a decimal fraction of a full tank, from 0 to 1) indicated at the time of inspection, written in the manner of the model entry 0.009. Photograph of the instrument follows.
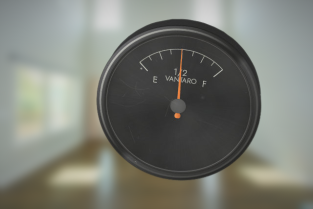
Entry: 0.5
